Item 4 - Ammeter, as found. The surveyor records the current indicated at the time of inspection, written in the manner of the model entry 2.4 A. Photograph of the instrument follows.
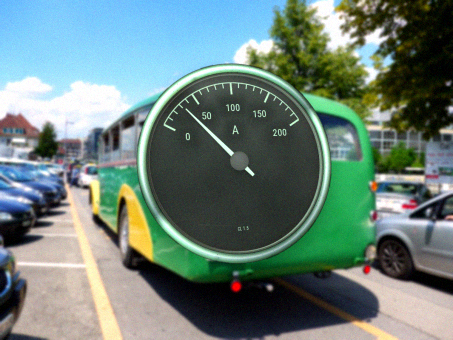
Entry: 30 A
